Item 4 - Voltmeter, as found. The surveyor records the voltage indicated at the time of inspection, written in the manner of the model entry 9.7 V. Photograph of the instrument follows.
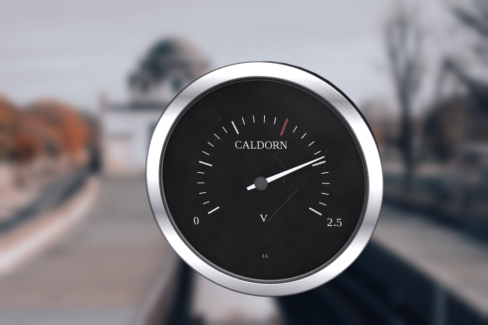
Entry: 1.95 V
